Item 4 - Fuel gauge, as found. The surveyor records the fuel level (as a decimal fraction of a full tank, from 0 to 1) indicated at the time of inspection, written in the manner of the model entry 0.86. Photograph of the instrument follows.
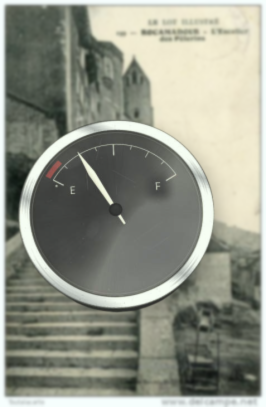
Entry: 0.25
